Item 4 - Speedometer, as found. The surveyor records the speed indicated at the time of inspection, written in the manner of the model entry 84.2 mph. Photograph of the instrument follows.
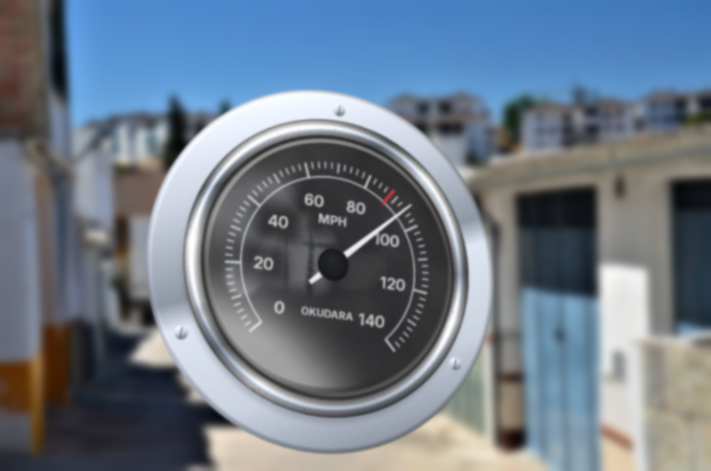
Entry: 94 mph
